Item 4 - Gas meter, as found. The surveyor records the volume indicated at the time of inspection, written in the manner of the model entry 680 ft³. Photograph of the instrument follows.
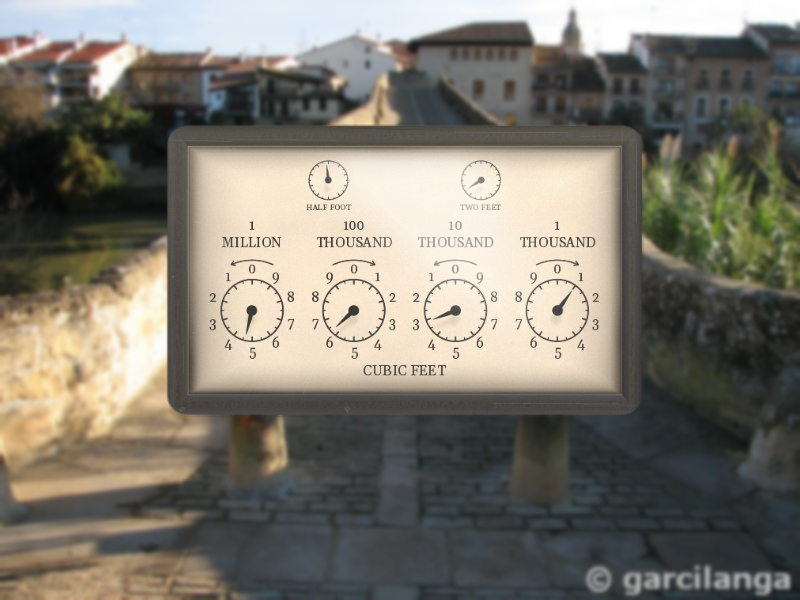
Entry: 463100 ft³
